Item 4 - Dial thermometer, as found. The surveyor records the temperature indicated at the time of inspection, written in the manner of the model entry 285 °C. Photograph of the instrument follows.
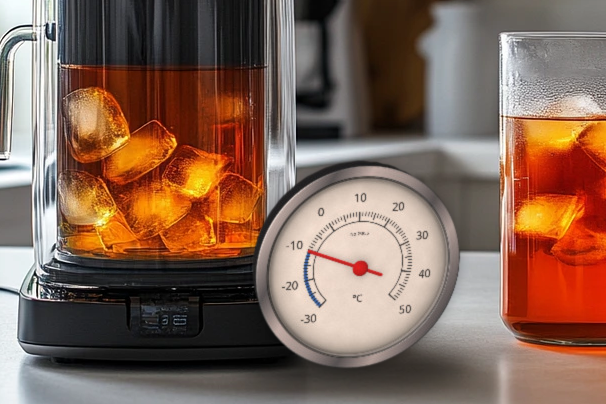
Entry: -10 °C
